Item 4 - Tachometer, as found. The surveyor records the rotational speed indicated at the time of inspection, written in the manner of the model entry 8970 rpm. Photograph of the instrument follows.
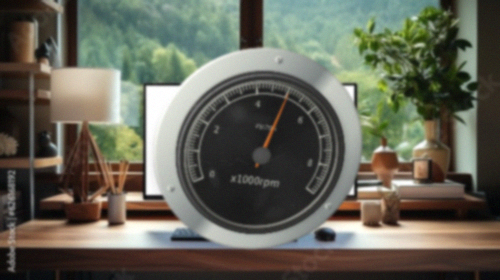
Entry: 5000 rpm
